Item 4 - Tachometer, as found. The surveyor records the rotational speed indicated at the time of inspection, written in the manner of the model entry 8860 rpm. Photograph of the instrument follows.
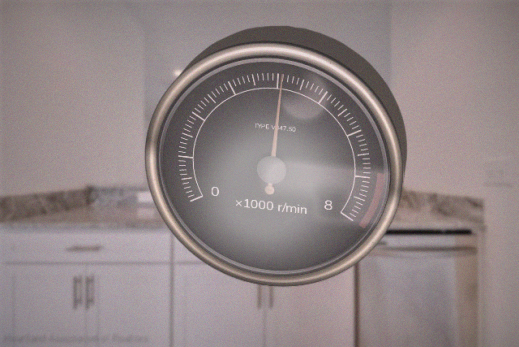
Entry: 4100 rpm
